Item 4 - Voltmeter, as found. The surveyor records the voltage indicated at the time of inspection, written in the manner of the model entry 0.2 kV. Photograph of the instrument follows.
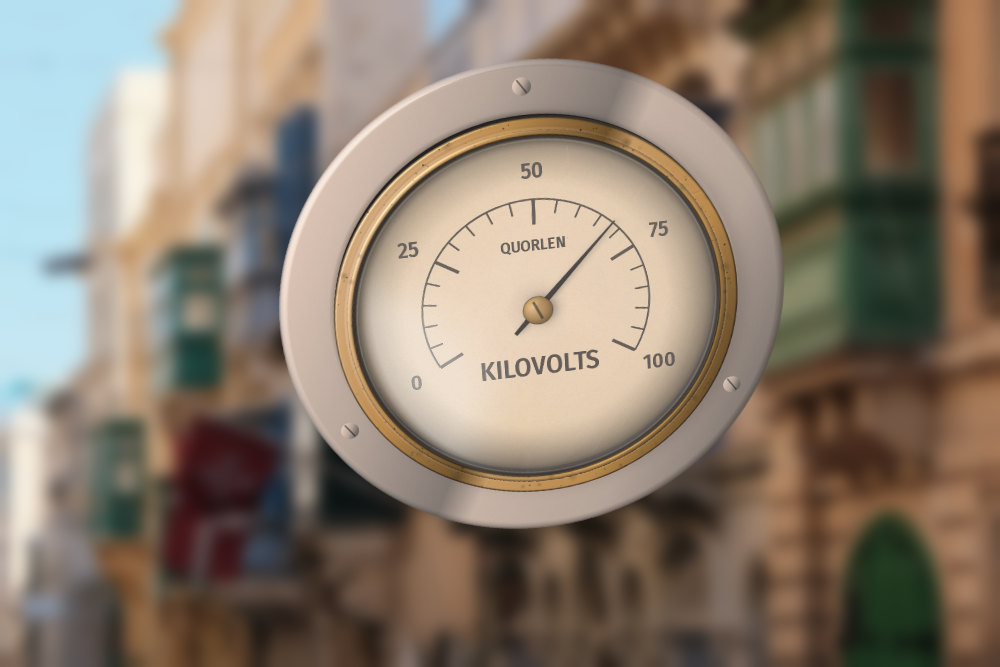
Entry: 67.5 kV
